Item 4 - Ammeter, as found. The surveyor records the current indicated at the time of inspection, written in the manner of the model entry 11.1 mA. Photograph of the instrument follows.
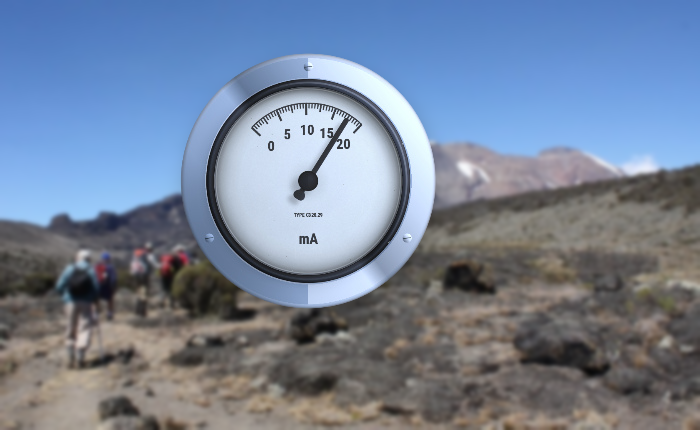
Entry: 17.5 mA
